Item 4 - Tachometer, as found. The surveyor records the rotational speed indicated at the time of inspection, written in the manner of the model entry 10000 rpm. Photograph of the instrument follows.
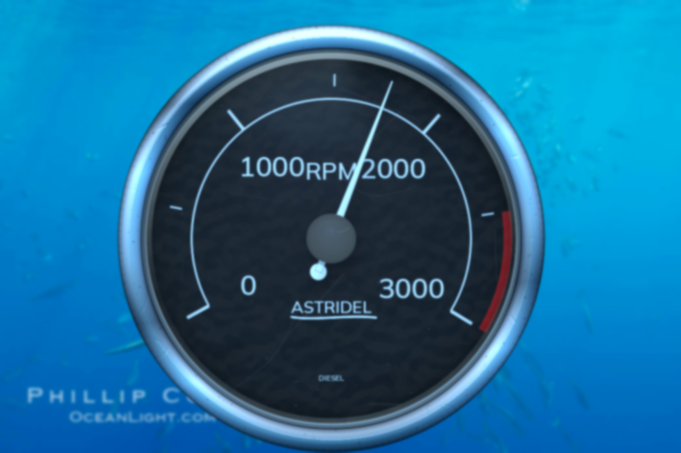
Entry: 1750 rpm
